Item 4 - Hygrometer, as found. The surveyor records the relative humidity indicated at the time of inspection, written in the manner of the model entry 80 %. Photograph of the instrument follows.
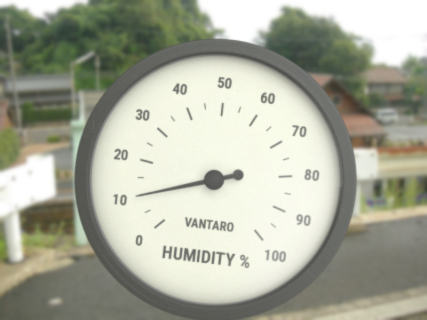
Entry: 10 %
